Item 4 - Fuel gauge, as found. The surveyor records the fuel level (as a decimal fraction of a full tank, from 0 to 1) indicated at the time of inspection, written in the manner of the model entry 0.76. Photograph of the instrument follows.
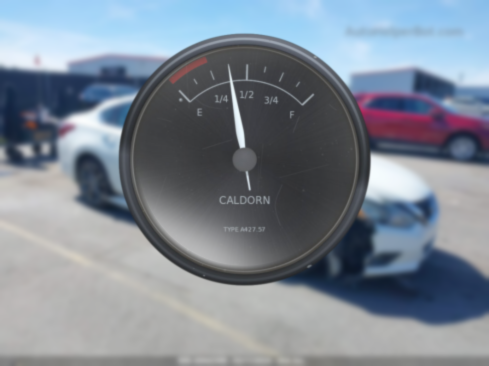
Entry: 0.375
